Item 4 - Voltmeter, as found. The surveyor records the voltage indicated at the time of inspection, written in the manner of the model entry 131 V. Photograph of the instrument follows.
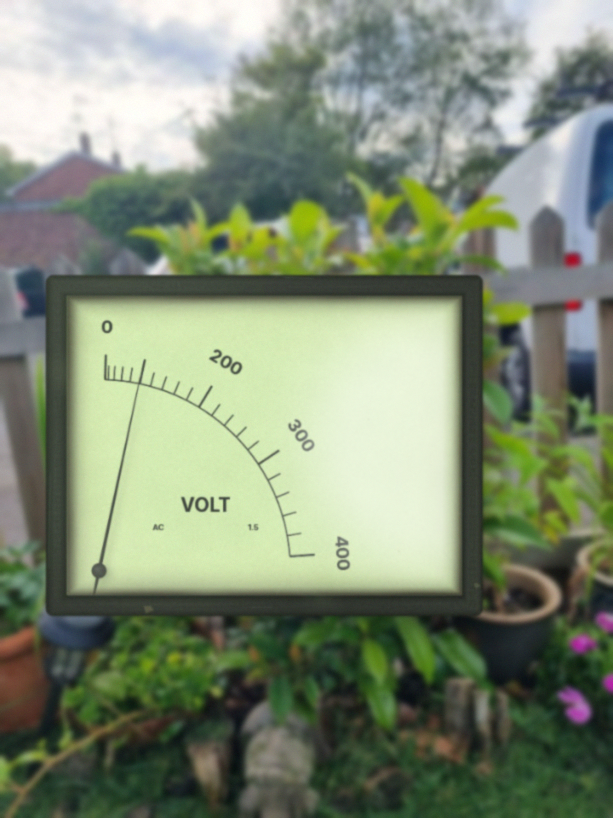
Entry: 100 V
